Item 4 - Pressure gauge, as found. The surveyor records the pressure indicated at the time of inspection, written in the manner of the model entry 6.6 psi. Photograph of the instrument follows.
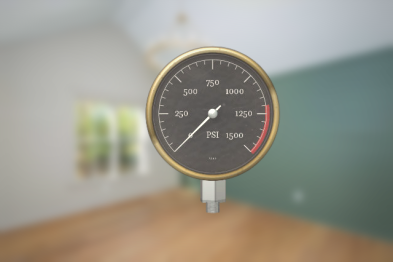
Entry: 0 psi
